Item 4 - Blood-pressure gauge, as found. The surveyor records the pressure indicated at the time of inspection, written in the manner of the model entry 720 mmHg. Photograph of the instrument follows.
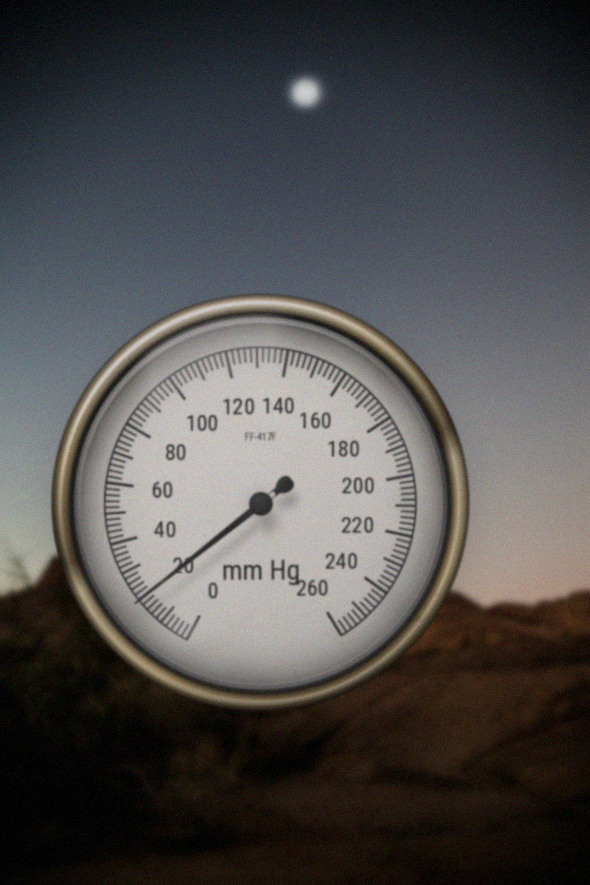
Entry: 20 mmHg
